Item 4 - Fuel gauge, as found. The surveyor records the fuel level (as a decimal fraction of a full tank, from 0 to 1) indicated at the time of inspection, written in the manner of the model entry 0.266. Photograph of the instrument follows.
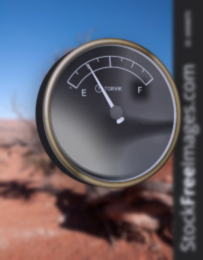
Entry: 0.25
